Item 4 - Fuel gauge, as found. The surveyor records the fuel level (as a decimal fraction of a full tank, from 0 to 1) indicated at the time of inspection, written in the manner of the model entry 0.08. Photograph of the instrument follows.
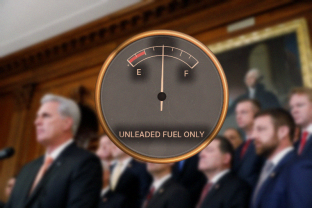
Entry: 0.5
